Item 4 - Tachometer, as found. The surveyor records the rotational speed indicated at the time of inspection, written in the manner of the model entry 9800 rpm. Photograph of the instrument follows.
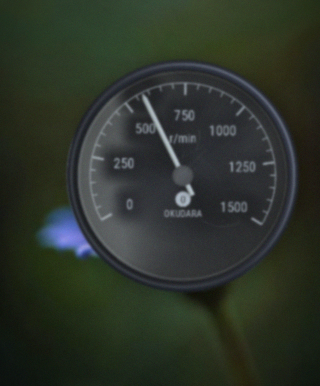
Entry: 575 rpm
